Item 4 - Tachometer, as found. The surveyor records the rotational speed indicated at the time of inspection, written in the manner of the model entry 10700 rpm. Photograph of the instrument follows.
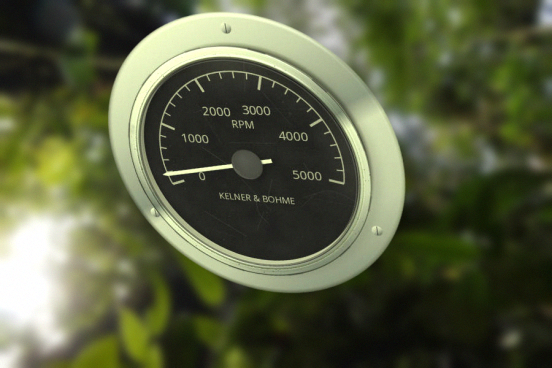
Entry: 200 rpm
